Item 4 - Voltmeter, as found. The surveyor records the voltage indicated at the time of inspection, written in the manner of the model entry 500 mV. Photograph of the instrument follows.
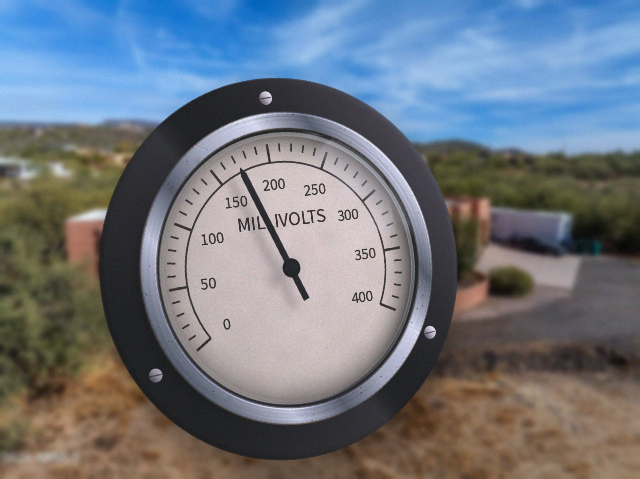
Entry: 170 mV
